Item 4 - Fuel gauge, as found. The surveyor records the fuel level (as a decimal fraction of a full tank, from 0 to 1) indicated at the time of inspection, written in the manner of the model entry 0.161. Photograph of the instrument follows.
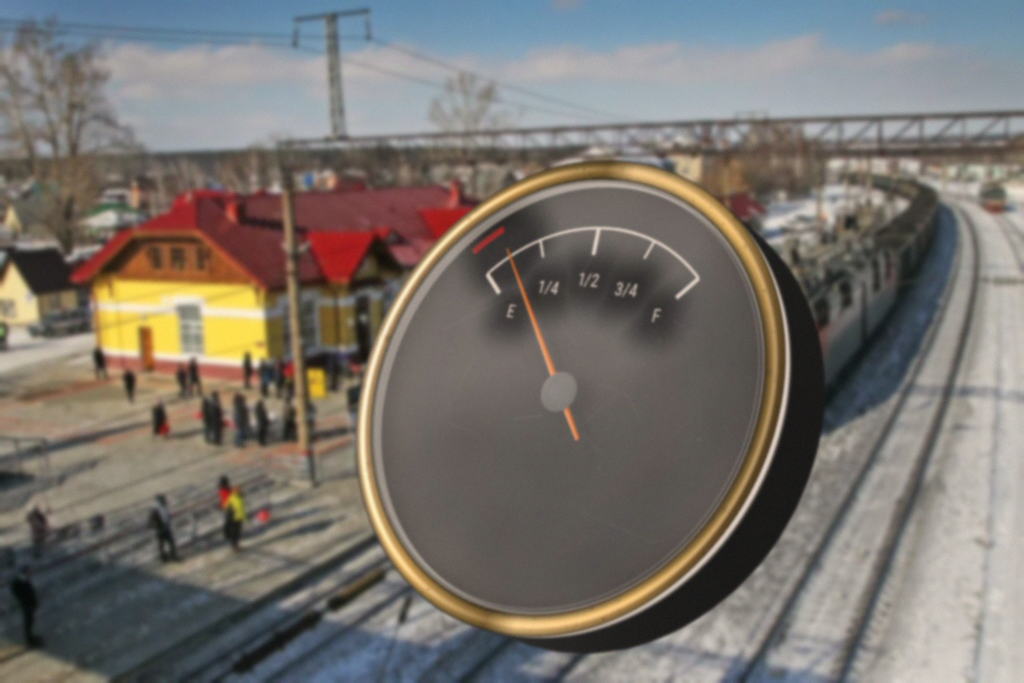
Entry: 0.125
